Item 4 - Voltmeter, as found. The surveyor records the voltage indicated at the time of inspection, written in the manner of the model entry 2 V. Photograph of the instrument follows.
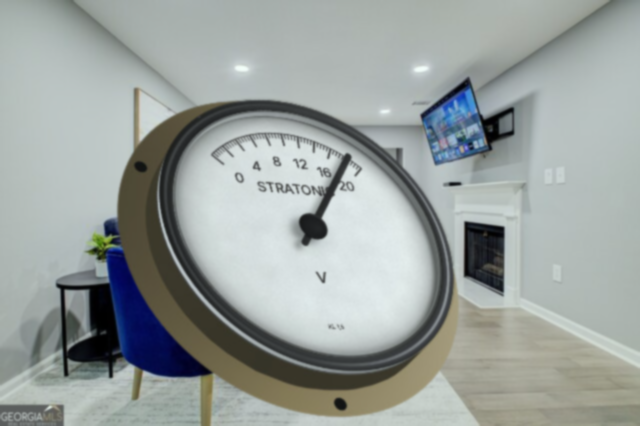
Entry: 18 V
